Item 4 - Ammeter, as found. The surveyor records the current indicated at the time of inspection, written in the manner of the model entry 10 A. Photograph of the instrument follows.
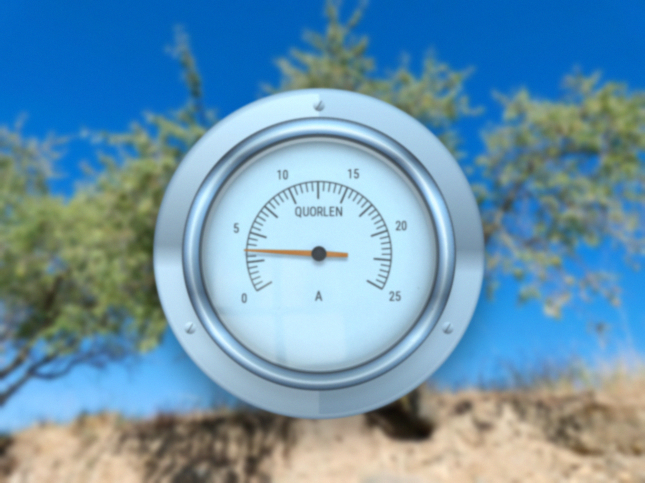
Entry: 3.5 A
